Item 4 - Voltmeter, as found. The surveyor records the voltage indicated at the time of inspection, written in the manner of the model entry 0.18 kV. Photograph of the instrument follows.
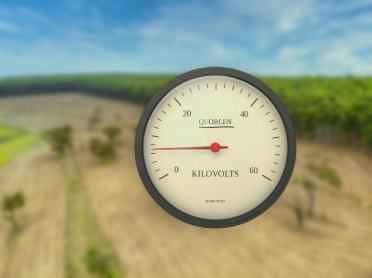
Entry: 7 kV
